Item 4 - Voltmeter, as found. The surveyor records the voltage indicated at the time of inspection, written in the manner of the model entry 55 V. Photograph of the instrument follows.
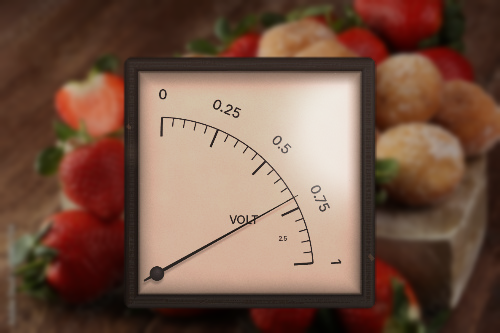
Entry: 0.7 V
